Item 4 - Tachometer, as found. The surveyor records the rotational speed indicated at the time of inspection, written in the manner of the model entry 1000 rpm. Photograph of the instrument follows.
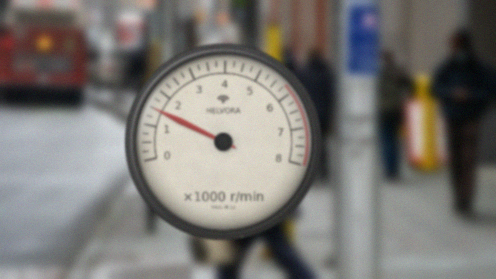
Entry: 1500 rpm
